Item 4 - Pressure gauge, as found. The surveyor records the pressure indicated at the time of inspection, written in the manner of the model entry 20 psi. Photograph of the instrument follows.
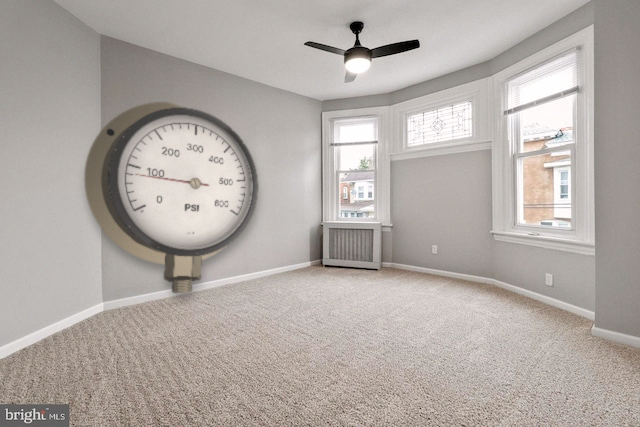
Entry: 80 psi
